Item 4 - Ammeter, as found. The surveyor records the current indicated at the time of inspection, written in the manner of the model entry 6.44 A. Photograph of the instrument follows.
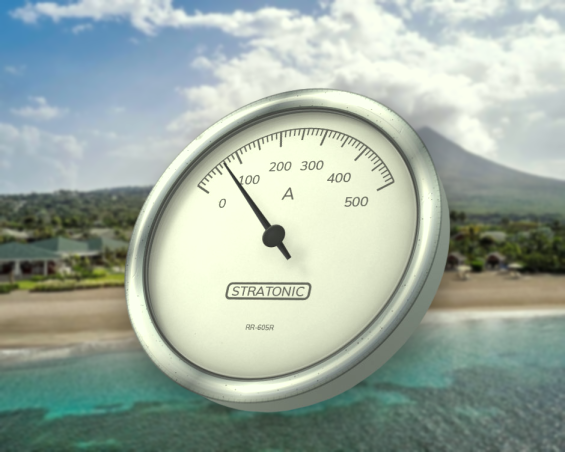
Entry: 70 A
